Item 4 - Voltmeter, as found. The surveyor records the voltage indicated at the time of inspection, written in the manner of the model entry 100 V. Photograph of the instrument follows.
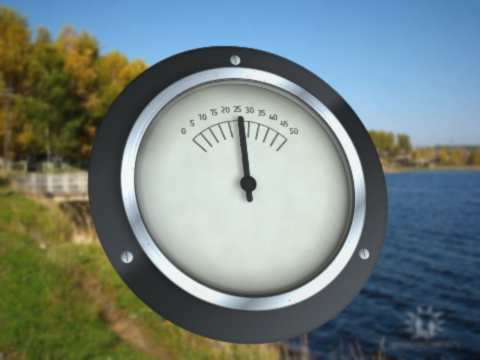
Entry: 25 V
